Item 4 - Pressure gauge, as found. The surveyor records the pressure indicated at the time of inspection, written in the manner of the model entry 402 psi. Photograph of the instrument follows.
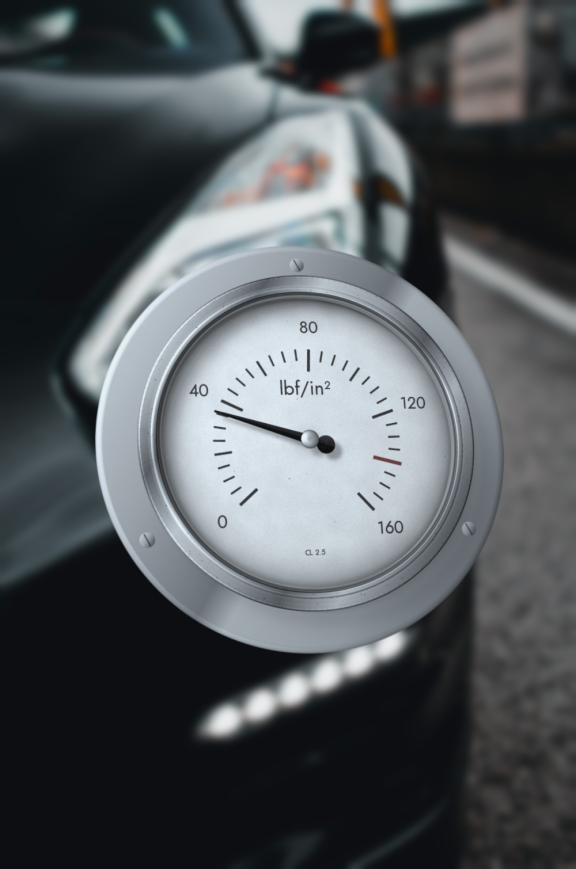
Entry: 35 psi
